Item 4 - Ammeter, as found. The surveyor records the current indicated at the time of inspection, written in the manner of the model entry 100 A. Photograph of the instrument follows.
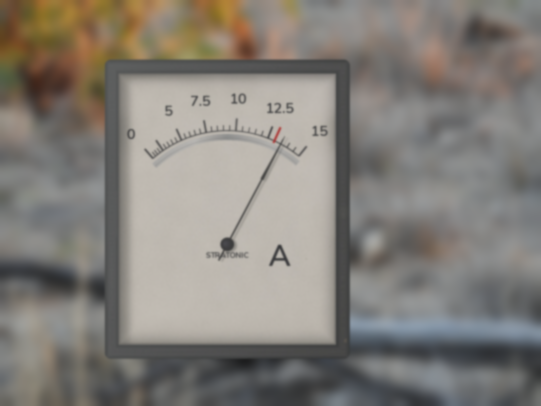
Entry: 13.5 A
